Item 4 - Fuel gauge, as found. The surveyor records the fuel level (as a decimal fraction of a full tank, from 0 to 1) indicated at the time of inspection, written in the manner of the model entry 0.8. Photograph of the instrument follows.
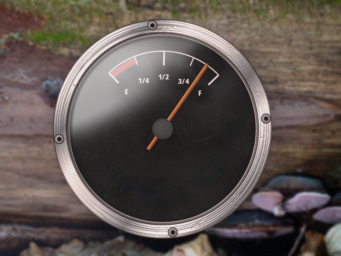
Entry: 0.875
